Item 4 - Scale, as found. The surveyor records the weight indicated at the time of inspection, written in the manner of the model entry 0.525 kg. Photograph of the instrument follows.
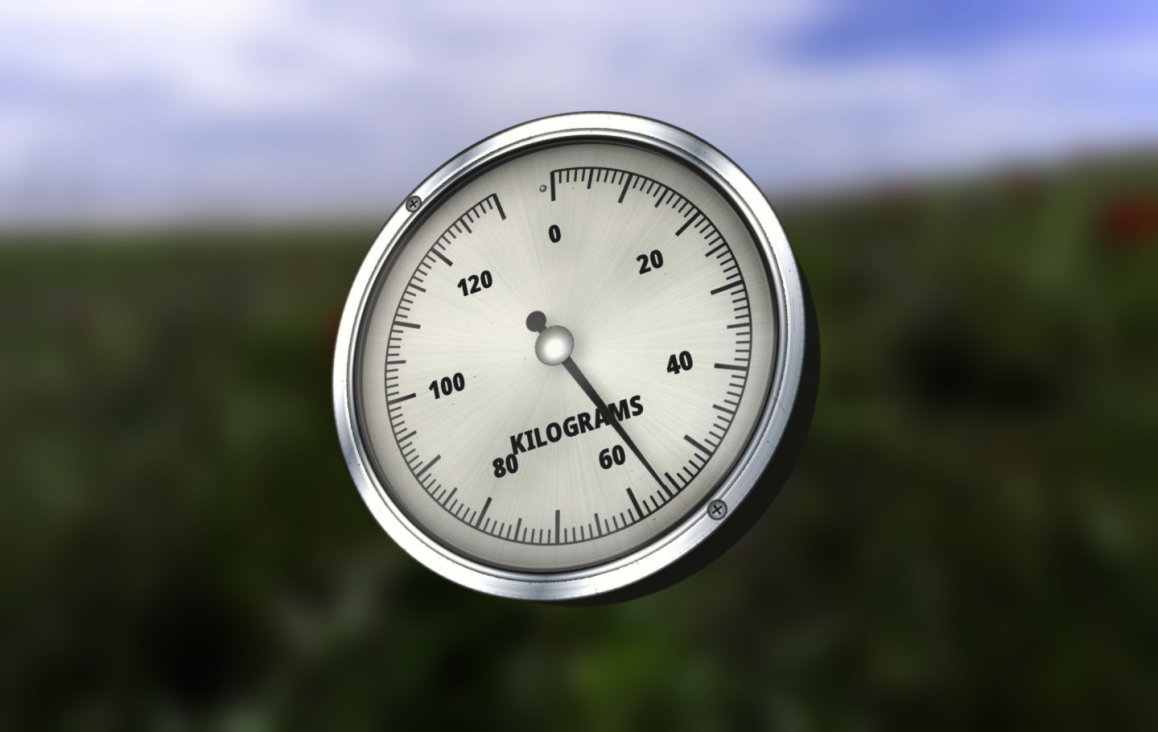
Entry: 56 kg
